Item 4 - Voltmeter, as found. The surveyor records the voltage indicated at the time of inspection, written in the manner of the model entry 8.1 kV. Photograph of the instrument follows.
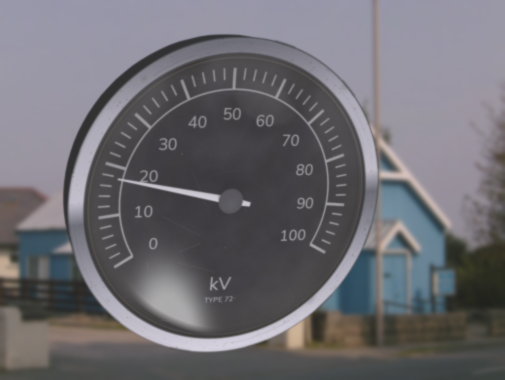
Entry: 18 kV
